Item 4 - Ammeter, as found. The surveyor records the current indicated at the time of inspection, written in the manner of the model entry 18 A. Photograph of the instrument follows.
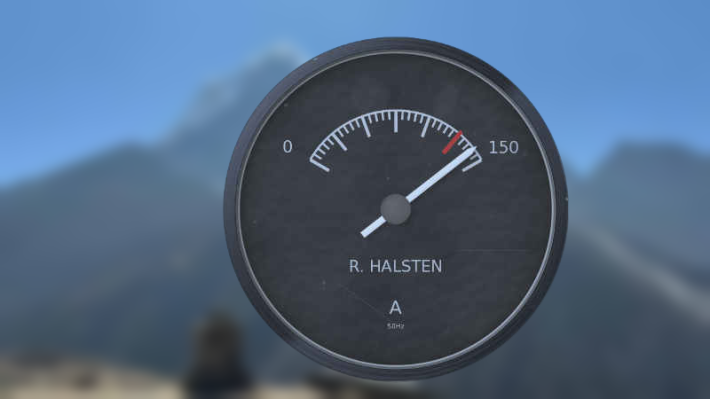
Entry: 140 A
